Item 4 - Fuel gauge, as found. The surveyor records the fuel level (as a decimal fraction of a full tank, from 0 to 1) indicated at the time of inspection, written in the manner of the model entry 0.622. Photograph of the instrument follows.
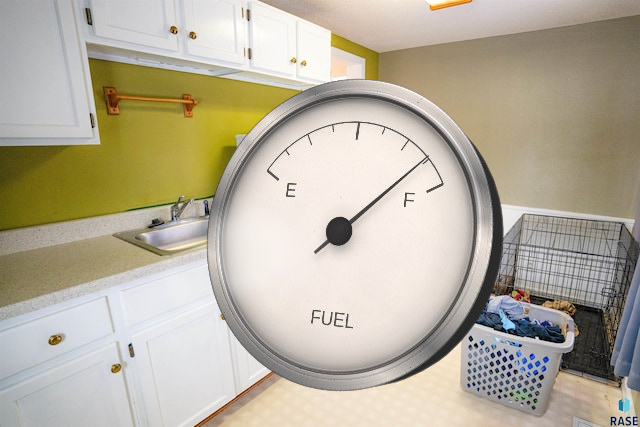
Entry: 0.875
